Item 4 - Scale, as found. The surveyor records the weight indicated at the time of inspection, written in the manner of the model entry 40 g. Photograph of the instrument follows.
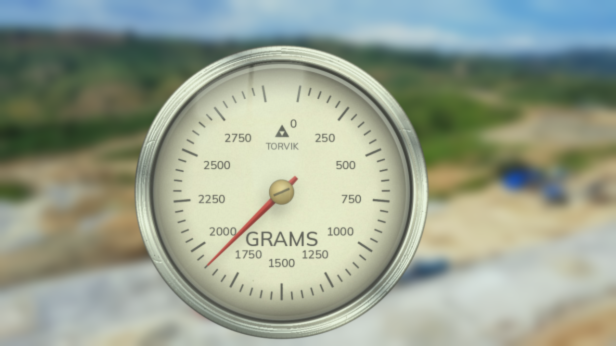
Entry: 1900 g
